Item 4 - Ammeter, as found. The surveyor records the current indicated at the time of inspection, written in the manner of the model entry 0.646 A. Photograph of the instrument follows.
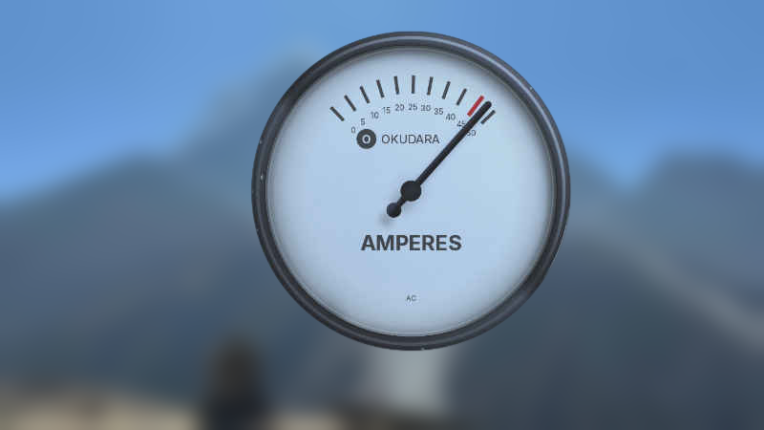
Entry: 47.5 A
